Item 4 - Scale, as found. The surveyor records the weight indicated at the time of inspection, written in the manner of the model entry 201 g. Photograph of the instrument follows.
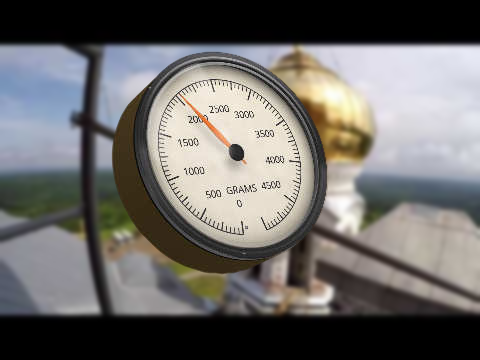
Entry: 2000 g
